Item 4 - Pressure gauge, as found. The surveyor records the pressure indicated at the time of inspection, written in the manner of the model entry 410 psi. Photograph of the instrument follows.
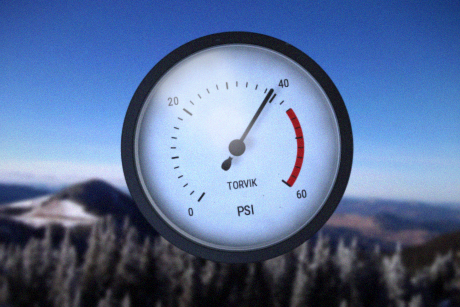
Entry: 39 psi
